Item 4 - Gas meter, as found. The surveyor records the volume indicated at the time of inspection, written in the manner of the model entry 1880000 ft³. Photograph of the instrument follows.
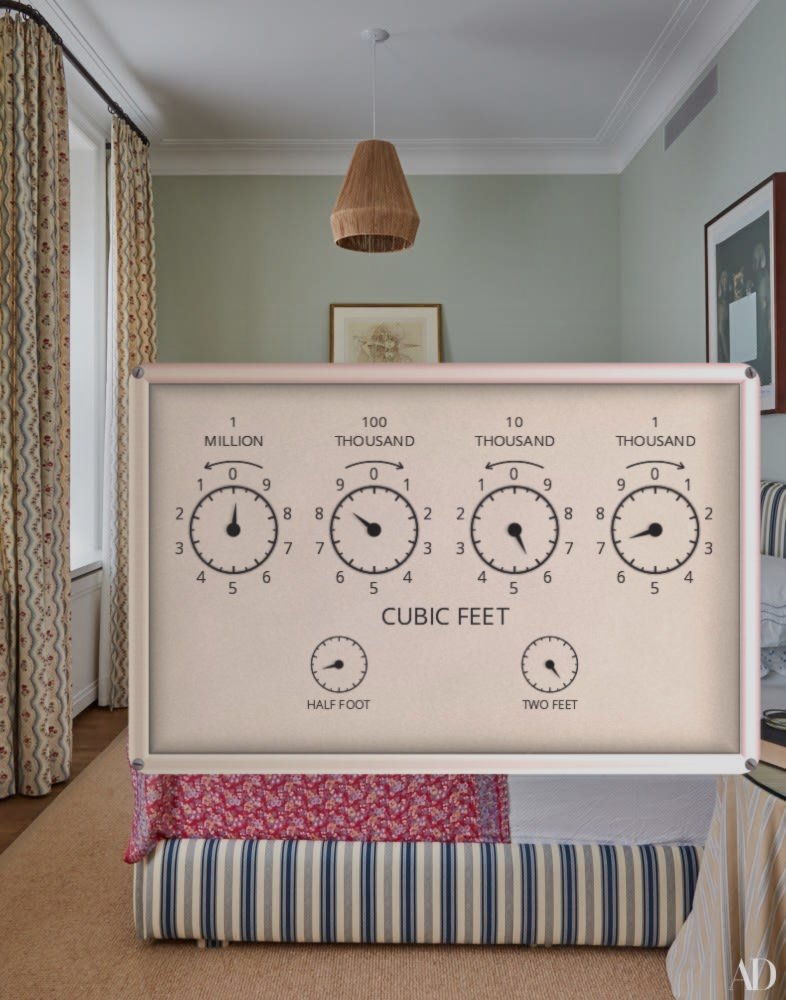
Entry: 985700 ft³
